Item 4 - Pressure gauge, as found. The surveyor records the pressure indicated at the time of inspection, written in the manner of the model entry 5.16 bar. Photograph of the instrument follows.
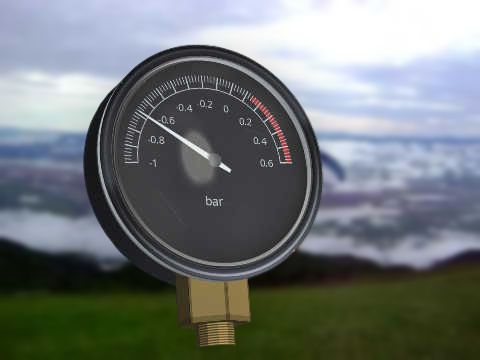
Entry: -0.7 bar
